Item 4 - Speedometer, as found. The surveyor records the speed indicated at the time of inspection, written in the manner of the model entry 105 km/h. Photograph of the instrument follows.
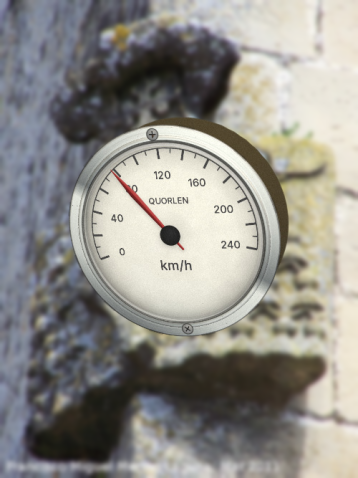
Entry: 80 km/h
